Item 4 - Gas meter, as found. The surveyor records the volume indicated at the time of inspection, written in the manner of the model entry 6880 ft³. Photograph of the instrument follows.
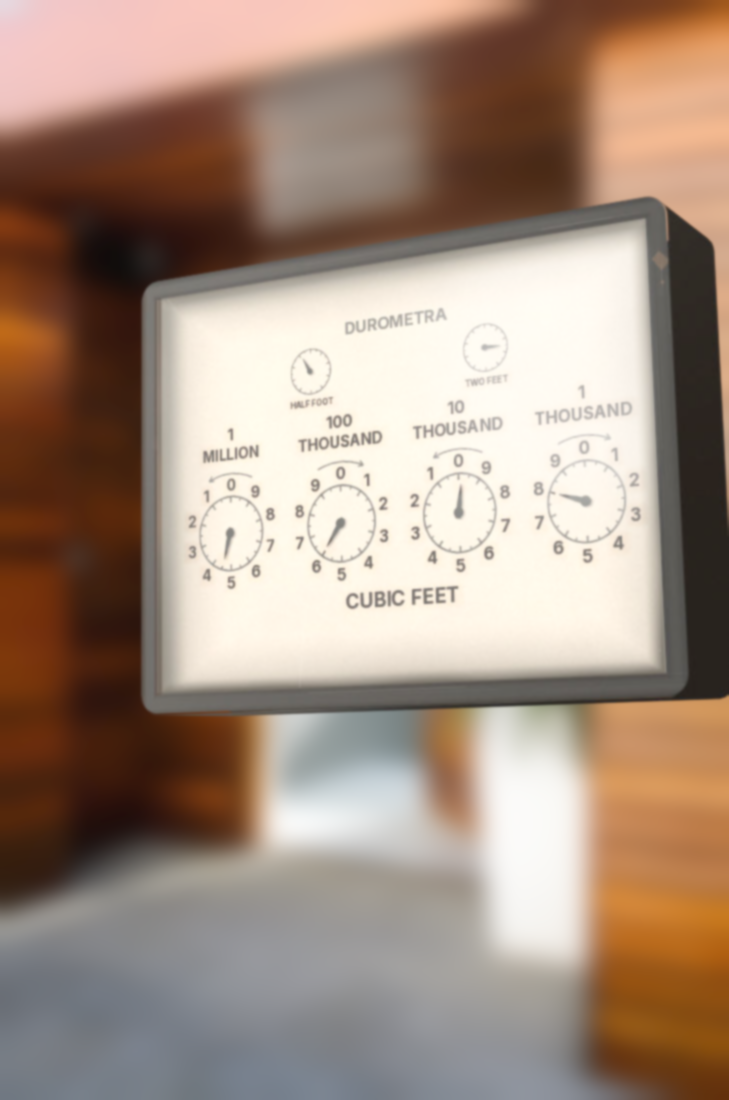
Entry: 459800 ft³
